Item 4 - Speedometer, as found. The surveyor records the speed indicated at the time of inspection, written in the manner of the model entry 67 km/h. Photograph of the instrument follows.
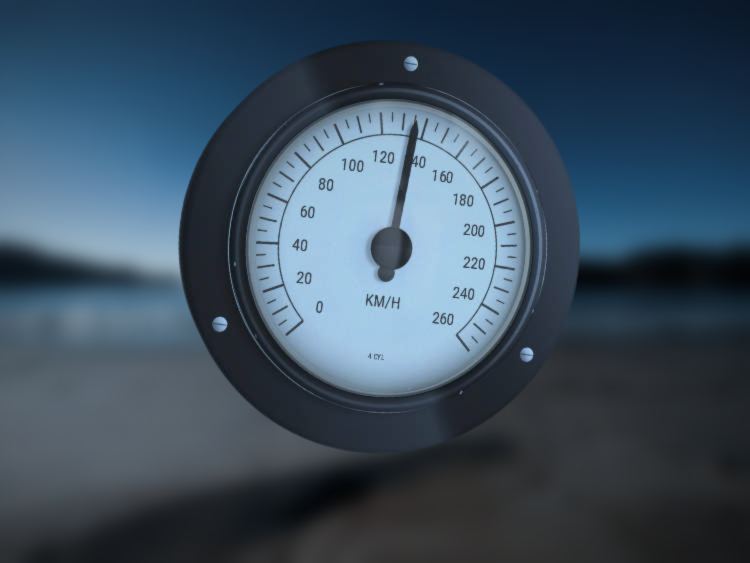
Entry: 135 km/h
